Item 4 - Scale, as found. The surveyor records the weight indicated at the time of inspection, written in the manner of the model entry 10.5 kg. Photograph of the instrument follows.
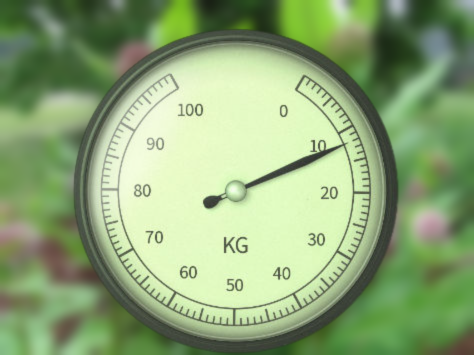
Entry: 12 kg
